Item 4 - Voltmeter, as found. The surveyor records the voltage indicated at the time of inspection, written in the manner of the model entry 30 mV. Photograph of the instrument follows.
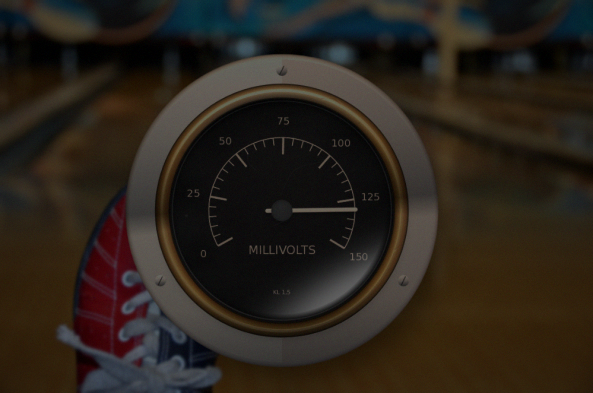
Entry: 130 mV
